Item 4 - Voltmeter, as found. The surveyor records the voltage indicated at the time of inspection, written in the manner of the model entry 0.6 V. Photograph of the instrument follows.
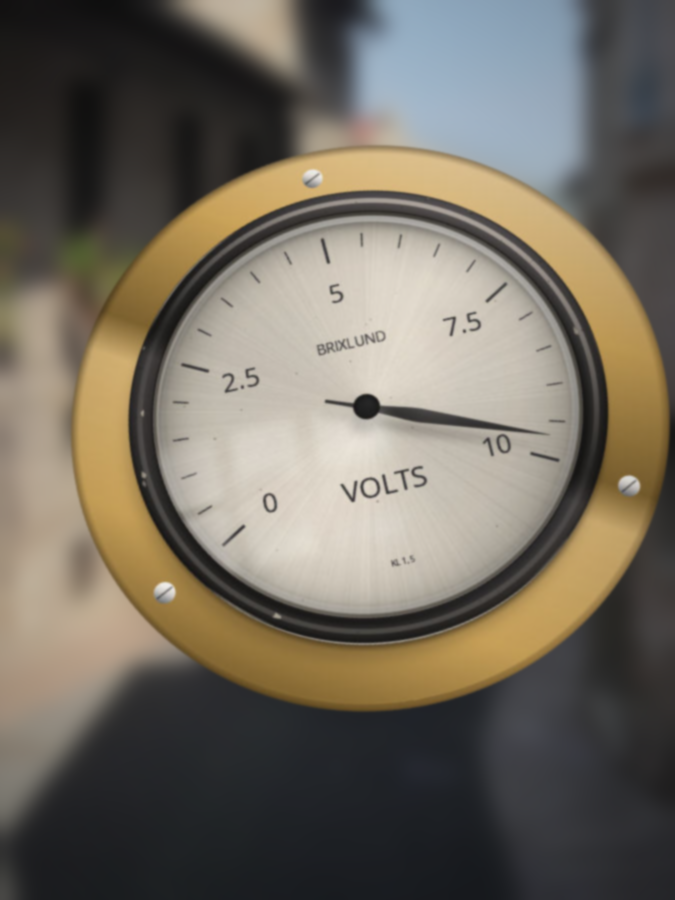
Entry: 9.75 V
